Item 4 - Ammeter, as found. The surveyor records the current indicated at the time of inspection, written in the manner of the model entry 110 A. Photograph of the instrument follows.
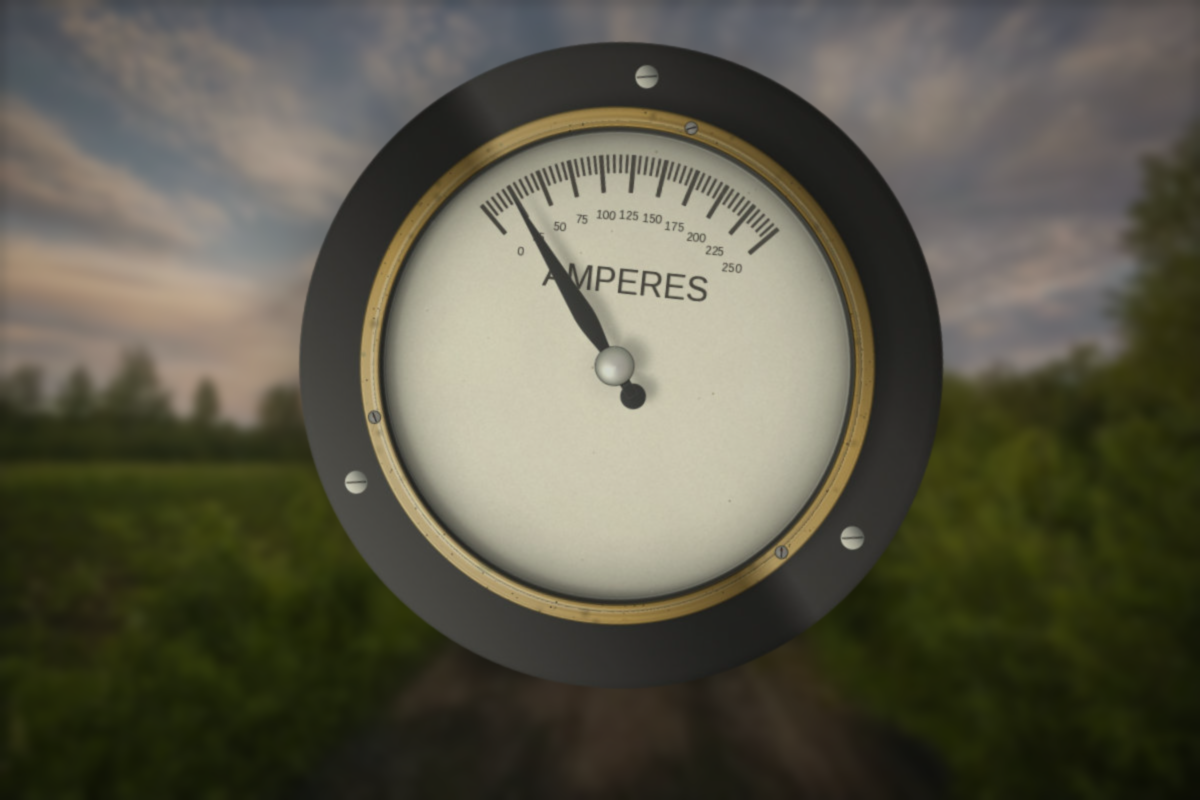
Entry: 25 A
